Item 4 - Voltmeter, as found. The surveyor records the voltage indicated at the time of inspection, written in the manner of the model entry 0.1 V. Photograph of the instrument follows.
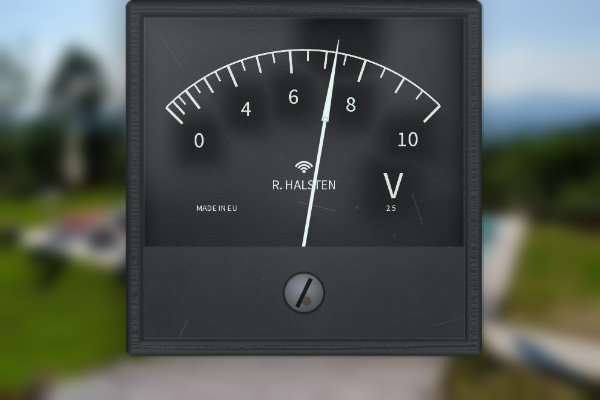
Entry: 7.25 V
